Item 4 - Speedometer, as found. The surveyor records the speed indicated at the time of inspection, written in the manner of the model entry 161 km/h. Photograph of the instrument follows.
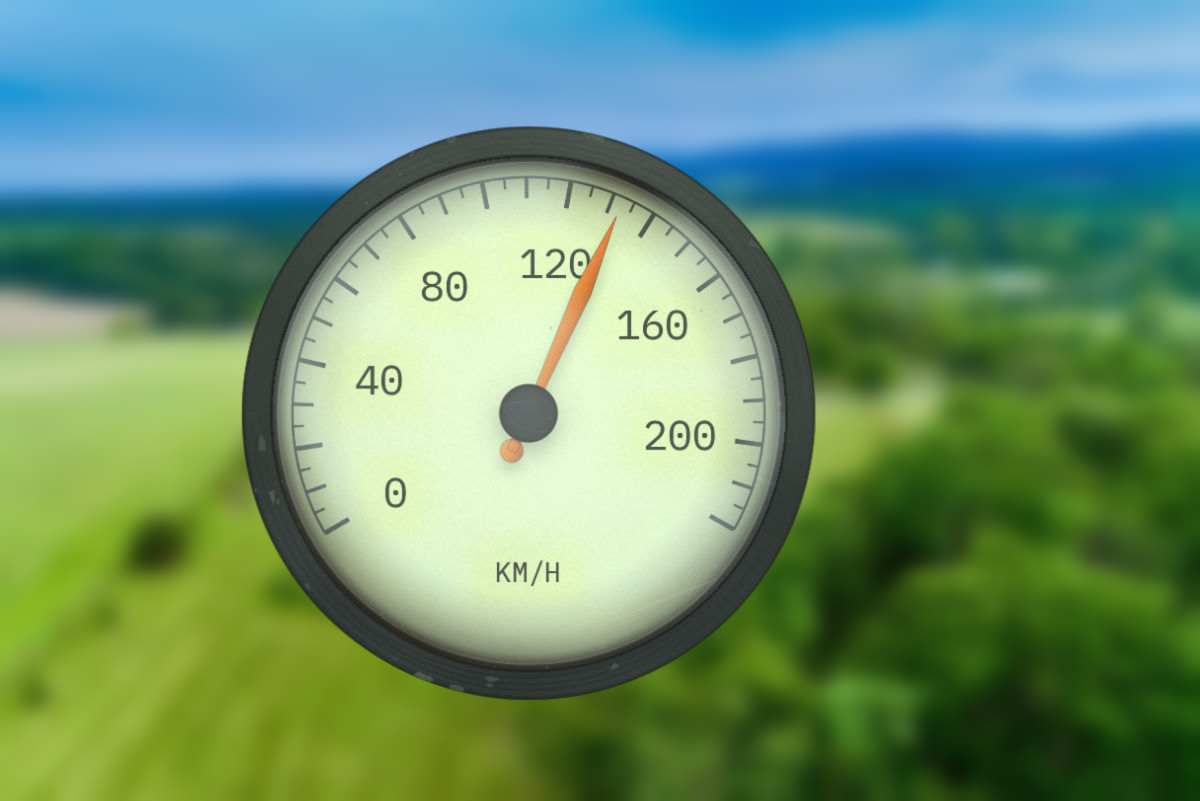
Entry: 132.5 km/h
